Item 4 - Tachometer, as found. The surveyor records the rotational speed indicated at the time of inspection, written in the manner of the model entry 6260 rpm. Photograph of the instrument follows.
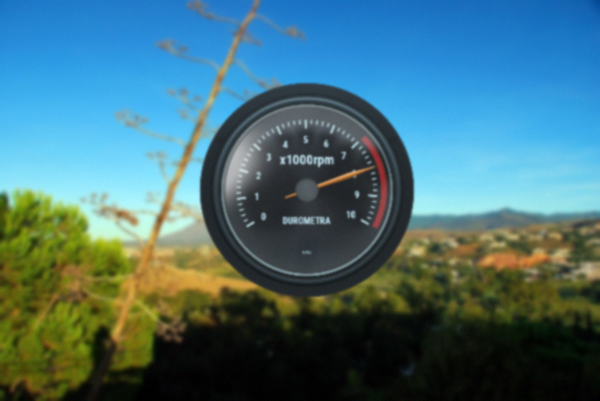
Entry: 8000 rpm
